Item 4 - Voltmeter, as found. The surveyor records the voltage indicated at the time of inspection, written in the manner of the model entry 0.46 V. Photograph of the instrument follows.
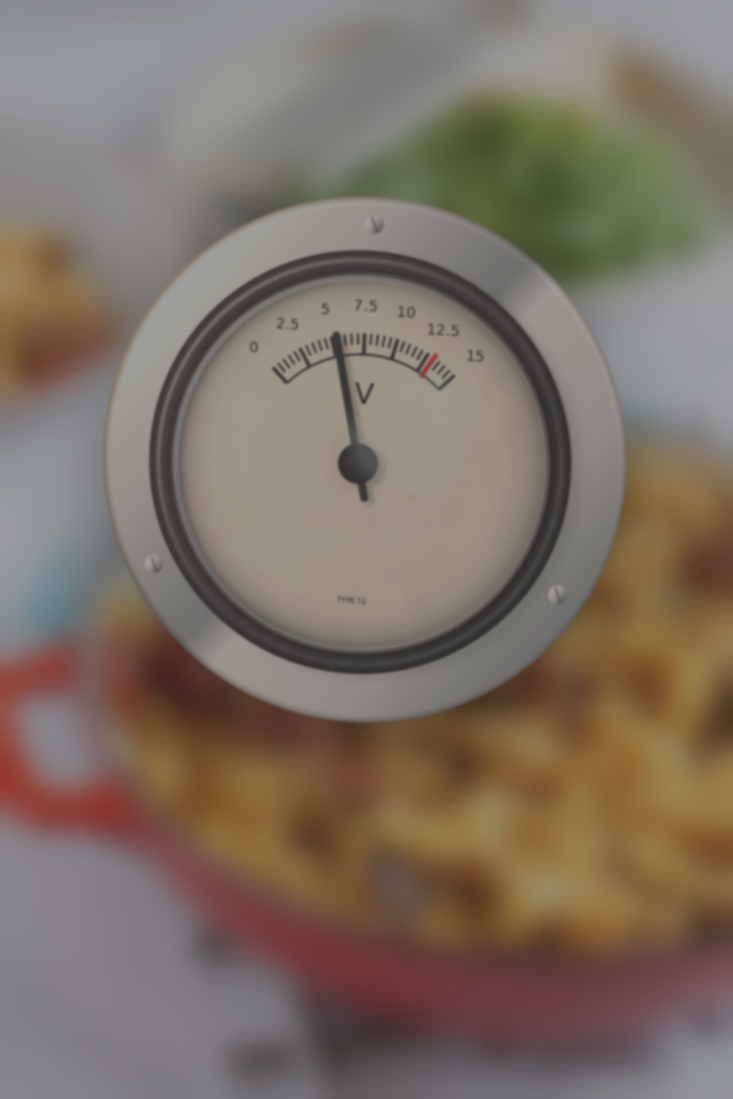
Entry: 5.5 V
